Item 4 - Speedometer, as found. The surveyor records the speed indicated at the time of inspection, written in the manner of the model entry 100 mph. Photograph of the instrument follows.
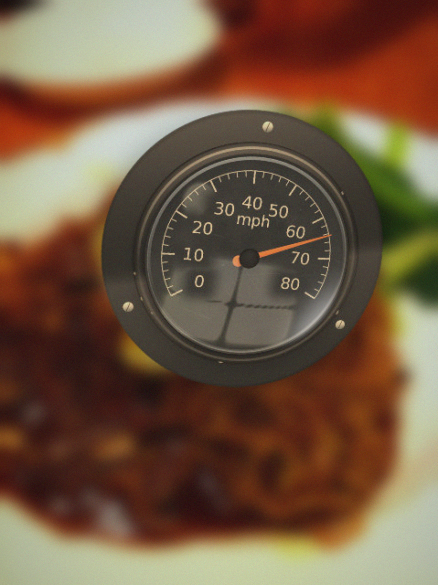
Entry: 64 mph
